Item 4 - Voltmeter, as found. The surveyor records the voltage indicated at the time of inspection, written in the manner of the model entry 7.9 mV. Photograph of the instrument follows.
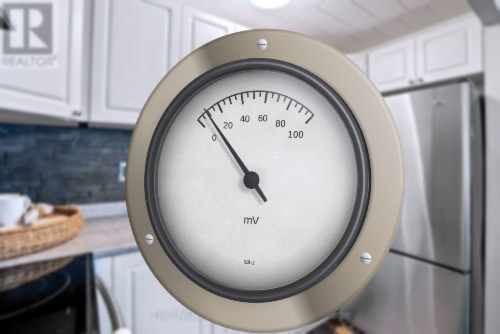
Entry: 10 mV
